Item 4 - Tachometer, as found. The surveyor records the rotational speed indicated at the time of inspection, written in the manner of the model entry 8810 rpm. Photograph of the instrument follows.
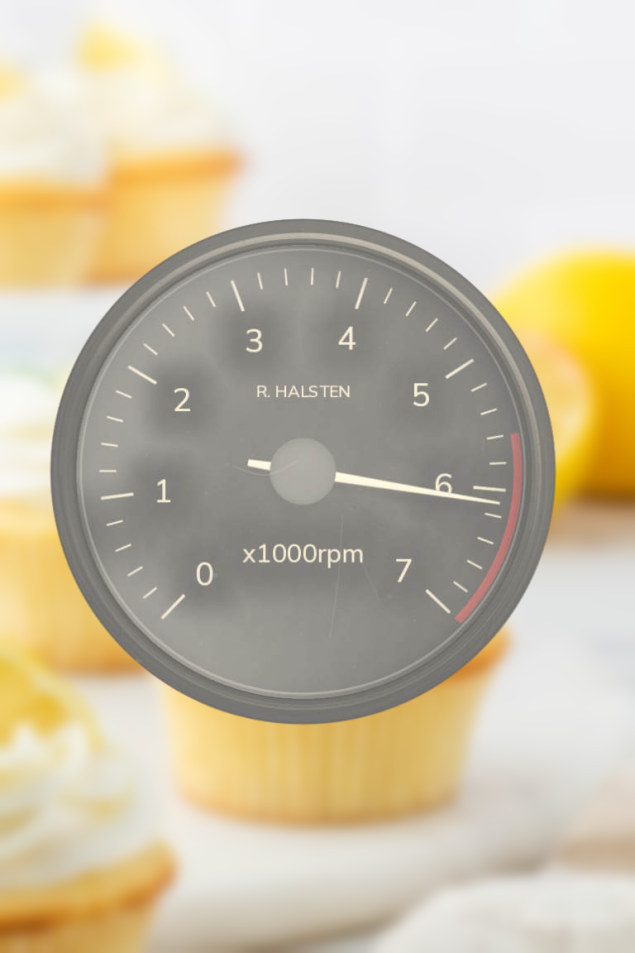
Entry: 6100 rpm
